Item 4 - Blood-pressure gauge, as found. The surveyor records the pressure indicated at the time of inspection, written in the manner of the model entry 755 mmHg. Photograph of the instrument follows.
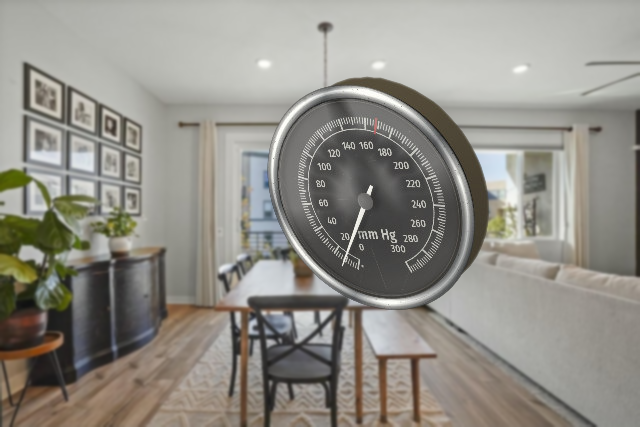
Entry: 10 mmHg
